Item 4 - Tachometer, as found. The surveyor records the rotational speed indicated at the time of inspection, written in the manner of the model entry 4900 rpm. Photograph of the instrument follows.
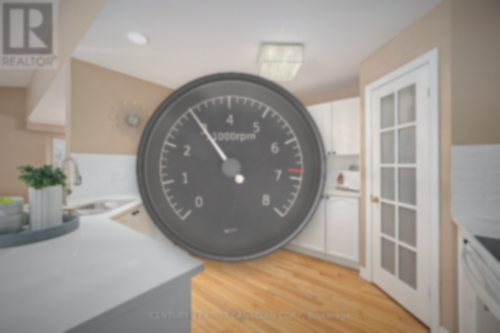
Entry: 3000 rpm
